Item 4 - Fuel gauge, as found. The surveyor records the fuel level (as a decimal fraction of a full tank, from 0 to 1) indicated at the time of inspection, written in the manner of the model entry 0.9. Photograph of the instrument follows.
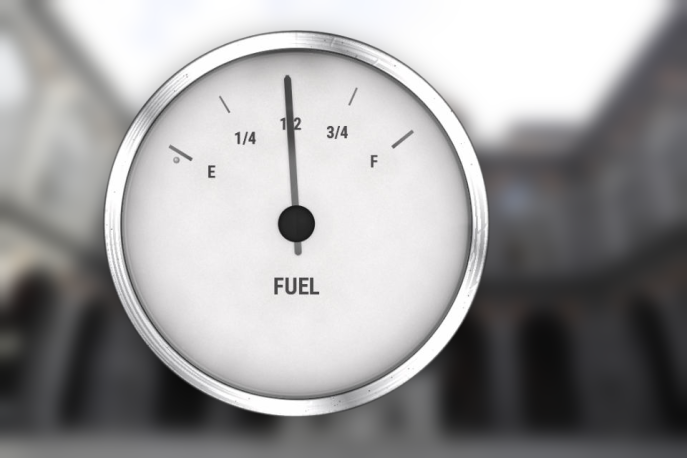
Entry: 0.5
